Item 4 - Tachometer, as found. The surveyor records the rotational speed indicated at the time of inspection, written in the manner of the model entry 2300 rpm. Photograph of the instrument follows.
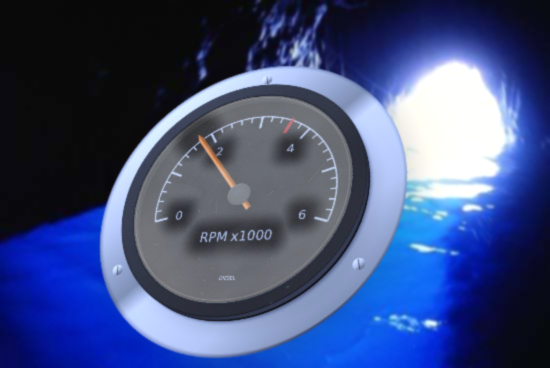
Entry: 1800 rpm
